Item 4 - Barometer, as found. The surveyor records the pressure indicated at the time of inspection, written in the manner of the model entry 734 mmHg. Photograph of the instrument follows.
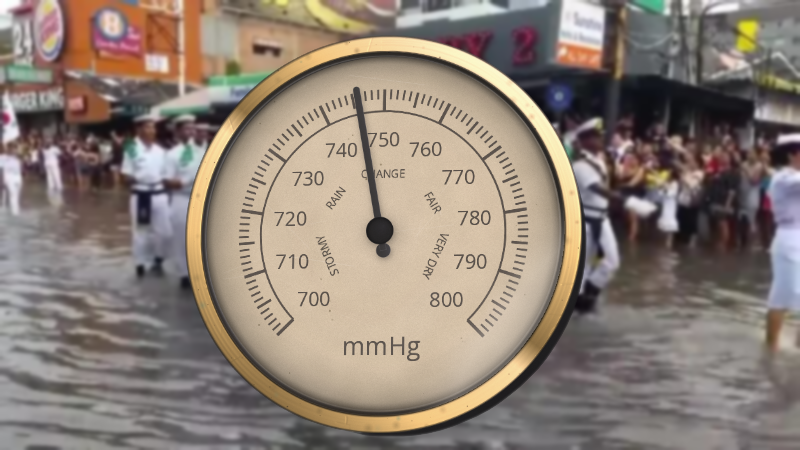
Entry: 746 mmHg
